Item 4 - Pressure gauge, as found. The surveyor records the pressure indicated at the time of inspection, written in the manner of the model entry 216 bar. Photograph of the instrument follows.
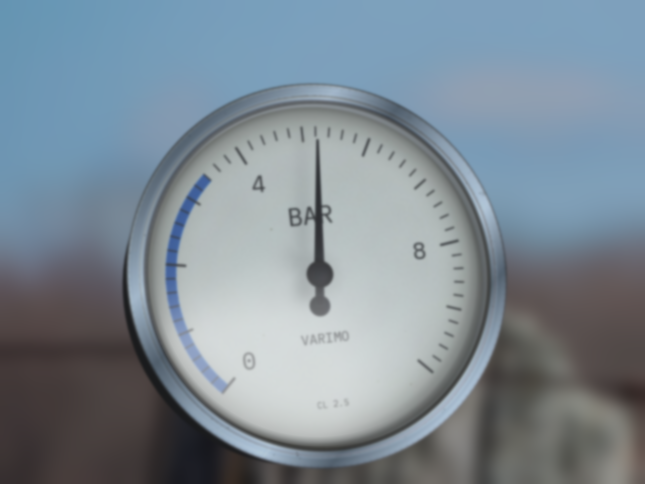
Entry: 5.2 bar
